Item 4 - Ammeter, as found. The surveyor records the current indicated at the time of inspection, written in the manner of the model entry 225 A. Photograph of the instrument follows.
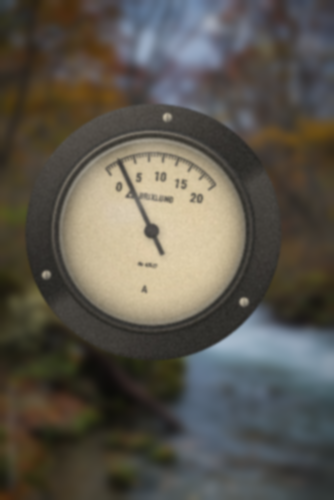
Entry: 2.5 A
